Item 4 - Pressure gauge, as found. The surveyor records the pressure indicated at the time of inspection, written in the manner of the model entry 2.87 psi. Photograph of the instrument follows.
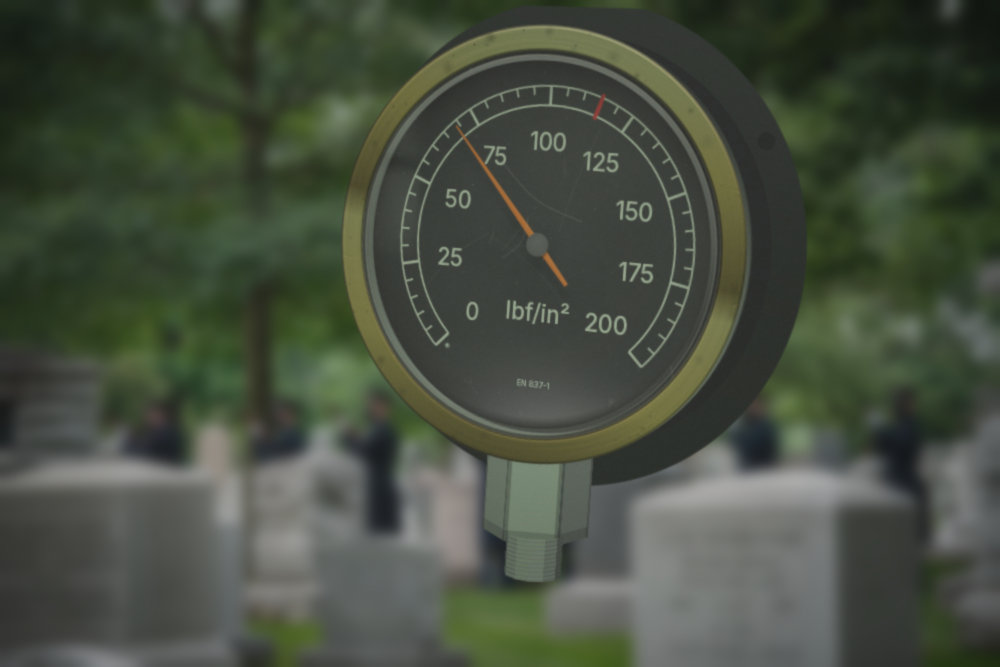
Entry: 70 psi
